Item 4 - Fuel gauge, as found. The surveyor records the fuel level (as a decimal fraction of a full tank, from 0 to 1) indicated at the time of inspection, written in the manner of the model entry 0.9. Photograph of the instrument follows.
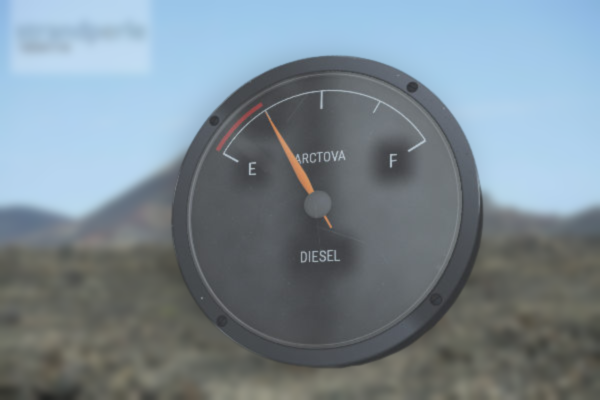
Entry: 0.25
